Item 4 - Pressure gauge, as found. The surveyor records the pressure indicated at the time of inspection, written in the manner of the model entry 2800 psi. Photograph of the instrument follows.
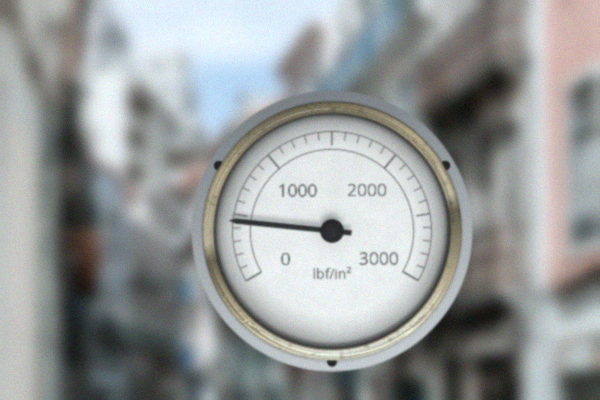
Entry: 450 psi
